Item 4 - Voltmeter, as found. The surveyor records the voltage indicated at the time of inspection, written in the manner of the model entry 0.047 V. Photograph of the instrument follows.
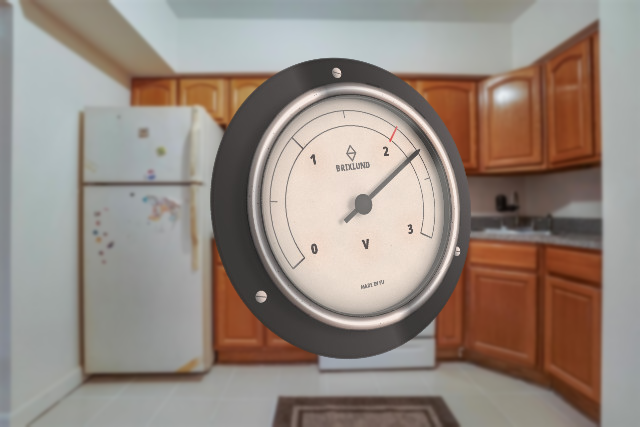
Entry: 2.25 V
